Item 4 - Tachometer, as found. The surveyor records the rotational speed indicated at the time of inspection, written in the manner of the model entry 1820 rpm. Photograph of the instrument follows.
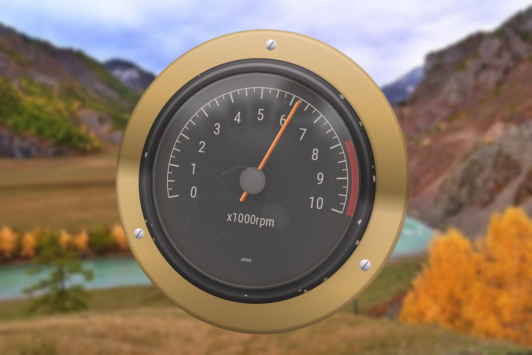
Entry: 6250 rpm
